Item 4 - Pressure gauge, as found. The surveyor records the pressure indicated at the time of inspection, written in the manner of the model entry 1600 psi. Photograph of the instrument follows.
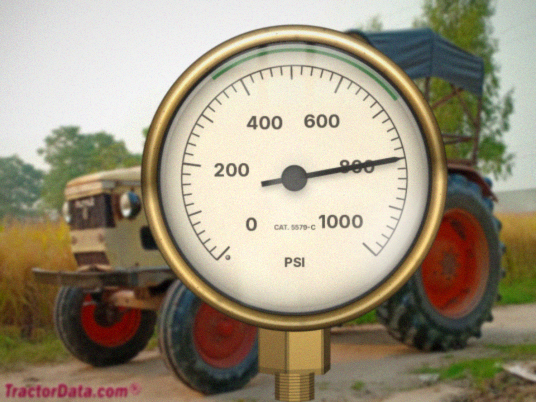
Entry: 800 psi
